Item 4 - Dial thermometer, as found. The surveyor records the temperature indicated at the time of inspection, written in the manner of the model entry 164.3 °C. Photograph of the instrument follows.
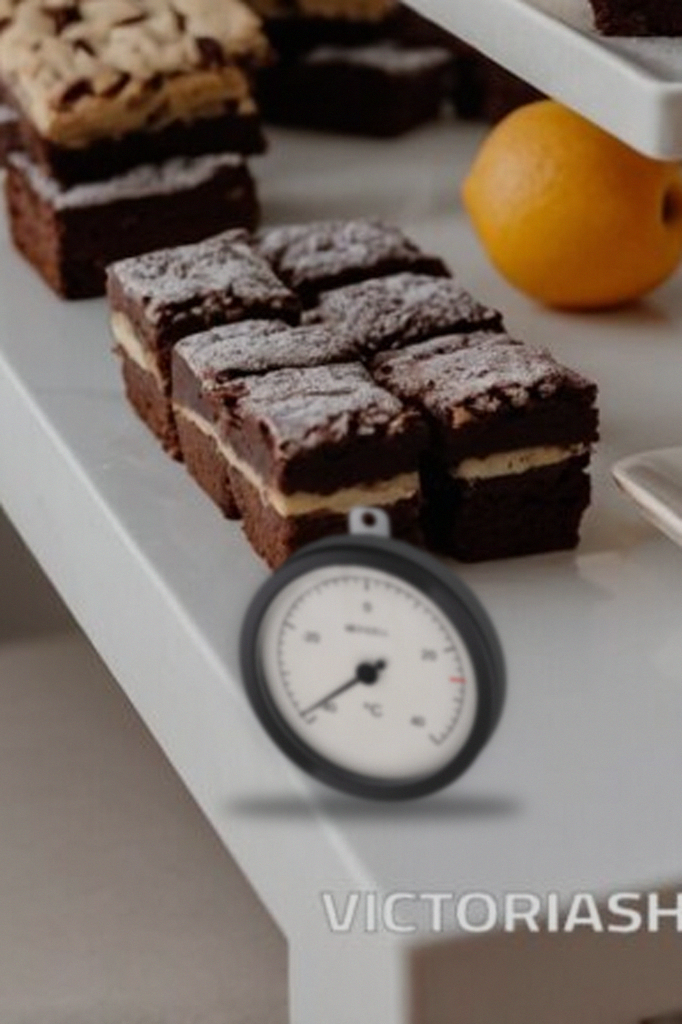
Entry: -38 °C
